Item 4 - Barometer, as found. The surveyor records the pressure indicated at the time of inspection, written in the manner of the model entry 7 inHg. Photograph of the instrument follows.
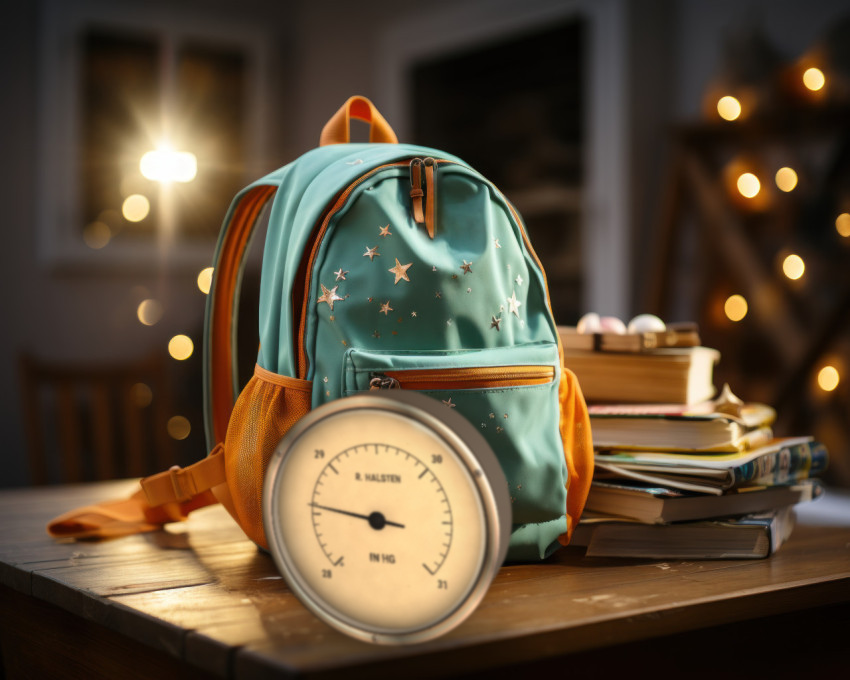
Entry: 28.6 inHg
